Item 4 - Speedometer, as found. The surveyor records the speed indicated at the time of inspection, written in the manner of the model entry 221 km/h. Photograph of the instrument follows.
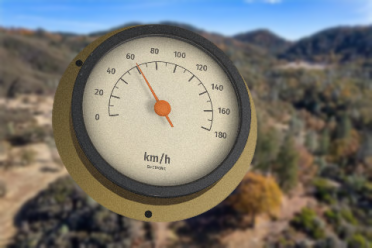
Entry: 60 km/h
